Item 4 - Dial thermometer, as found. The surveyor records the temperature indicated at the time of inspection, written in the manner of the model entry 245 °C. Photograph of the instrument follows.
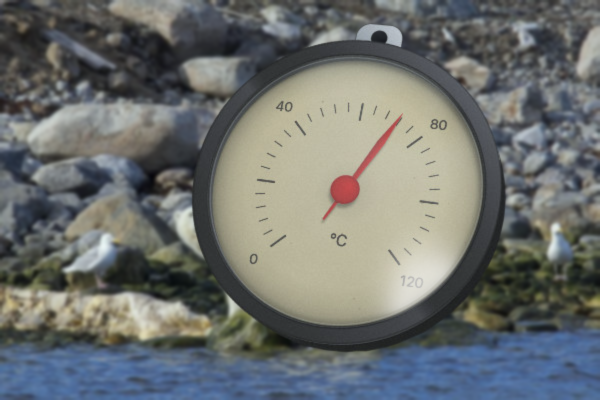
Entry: 72 °C
